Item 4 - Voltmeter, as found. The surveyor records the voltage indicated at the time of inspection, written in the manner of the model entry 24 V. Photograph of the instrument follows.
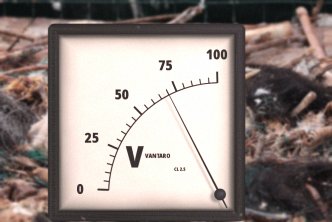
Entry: 70 V
